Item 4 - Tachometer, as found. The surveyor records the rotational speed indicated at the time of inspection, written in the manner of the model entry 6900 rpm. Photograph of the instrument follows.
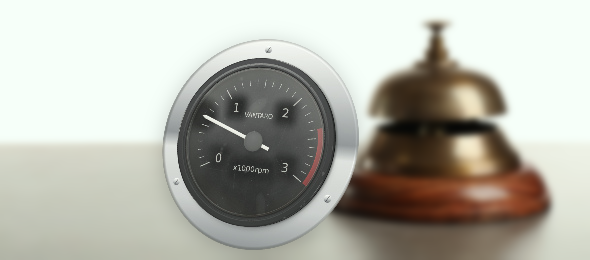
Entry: 600 rpm
